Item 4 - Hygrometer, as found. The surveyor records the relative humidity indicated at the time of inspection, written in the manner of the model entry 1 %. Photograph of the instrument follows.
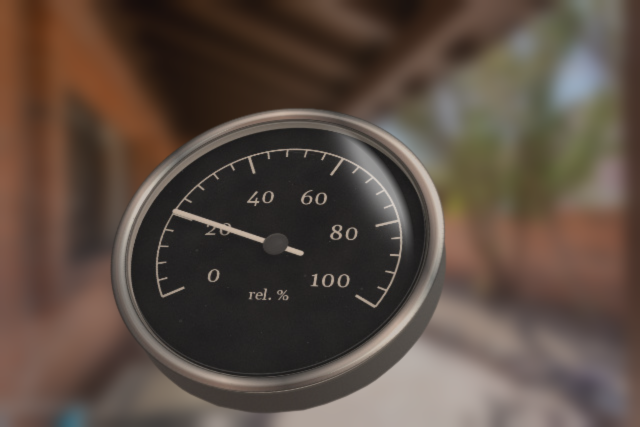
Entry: 20 %
